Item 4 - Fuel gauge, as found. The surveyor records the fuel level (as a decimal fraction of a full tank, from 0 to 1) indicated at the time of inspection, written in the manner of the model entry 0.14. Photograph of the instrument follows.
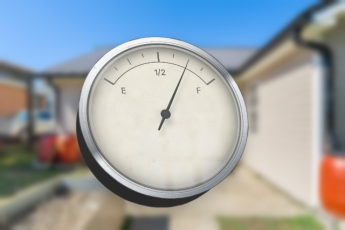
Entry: 0.75
